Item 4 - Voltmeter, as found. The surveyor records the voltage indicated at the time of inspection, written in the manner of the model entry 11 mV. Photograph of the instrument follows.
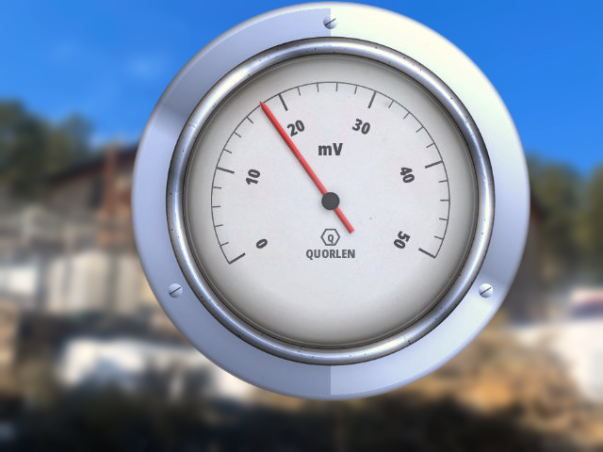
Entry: 18 mV
